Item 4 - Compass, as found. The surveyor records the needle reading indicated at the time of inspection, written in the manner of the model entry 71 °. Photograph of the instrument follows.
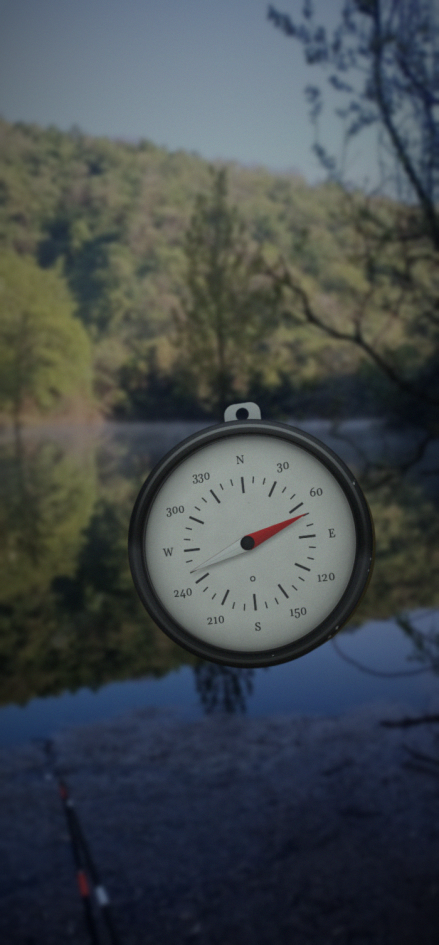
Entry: 70 °
